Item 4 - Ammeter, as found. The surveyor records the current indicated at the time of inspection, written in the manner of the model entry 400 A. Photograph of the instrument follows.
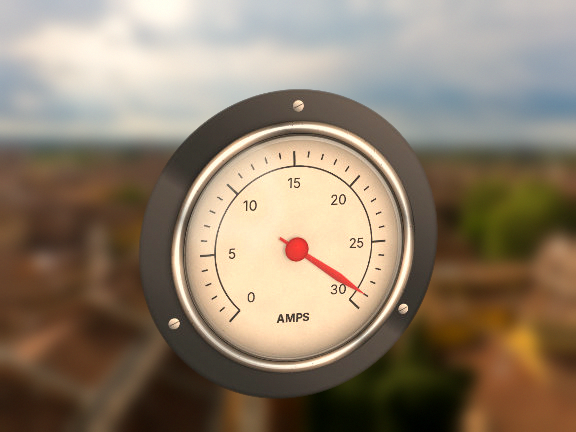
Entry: 29 A
